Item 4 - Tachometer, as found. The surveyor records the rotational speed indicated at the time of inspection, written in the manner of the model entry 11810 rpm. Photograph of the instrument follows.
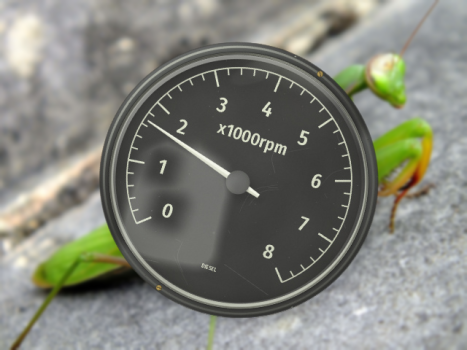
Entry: 1700 rpm
